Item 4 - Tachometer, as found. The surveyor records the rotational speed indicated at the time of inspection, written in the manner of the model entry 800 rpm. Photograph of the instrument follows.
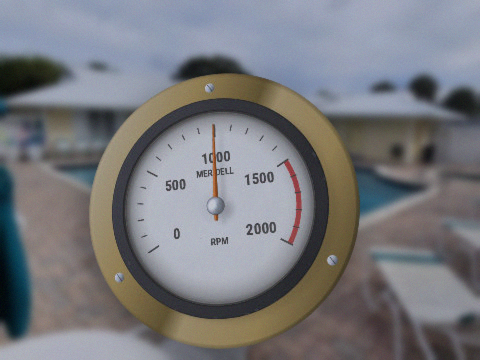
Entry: 1000 rpm
